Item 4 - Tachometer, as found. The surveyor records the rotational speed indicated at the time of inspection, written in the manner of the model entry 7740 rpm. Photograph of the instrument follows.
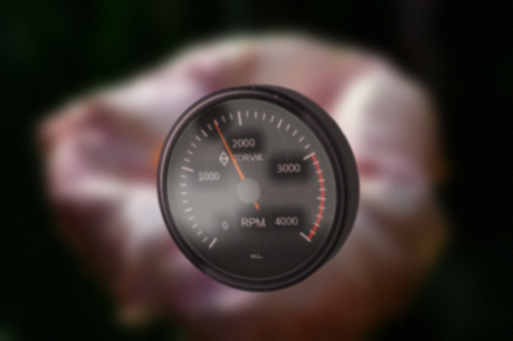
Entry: 1700 rpm
